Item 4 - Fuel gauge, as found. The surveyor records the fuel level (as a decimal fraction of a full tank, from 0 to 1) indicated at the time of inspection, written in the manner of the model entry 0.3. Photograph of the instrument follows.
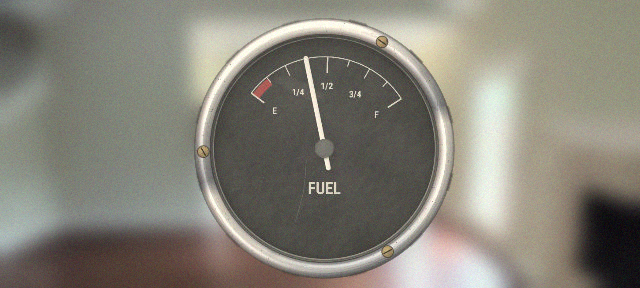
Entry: 0.375
